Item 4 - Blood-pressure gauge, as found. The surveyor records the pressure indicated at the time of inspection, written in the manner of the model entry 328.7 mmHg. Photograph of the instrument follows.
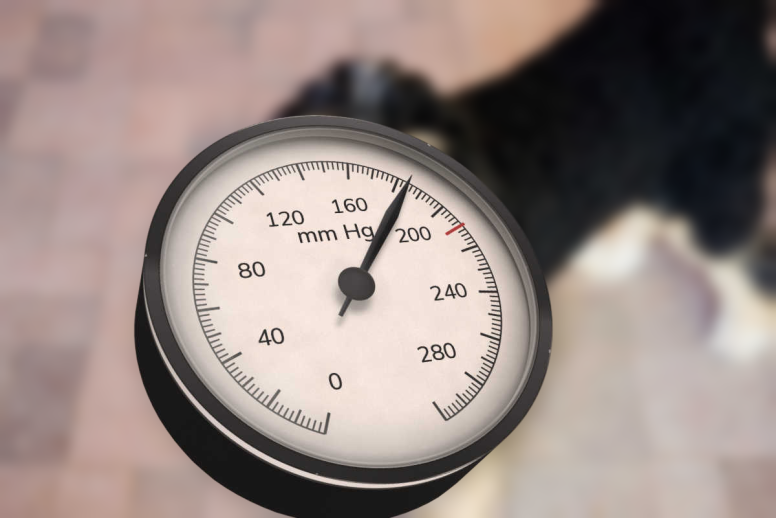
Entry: 184 mmHg
